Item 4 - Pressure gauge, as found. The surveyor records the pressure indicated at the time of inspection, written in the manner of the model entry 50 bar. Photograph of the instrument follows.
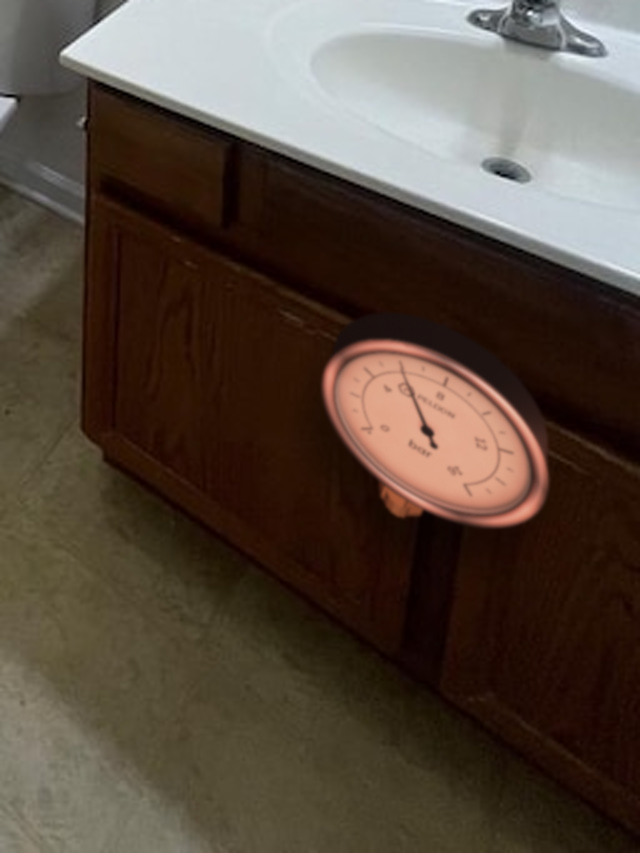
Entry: 6 bar
